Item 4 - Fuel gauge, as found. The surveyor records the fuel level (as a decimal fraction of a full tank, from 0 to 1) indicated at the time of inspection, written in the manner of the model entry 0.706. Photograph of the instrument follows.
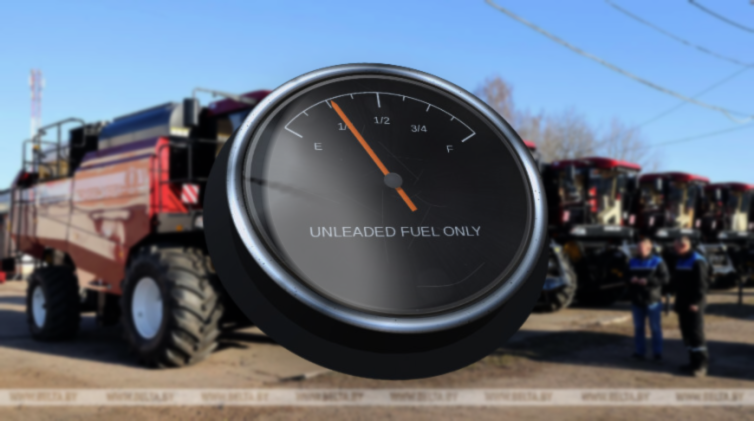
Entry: 0.25
